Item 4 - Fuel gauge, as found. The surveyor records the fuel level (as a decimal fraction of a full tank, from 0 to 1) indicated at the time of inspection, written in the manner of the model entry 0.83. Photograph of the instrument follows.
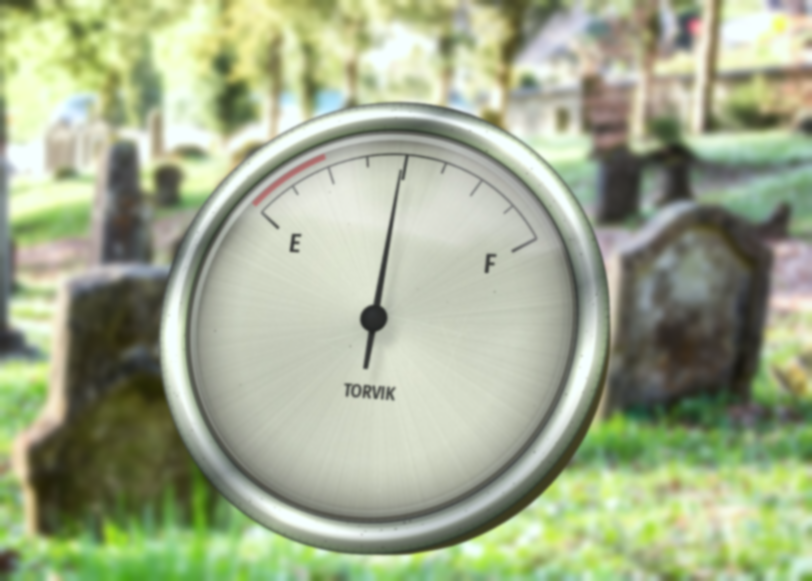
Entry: 0.5
